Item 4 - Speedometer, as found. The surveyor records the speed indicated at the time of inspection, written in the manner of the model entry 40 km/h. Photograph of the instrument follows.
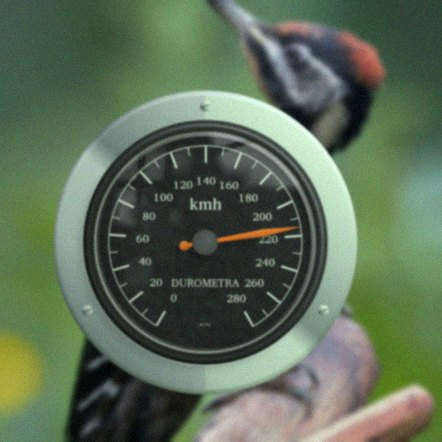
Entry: 215 km/h
